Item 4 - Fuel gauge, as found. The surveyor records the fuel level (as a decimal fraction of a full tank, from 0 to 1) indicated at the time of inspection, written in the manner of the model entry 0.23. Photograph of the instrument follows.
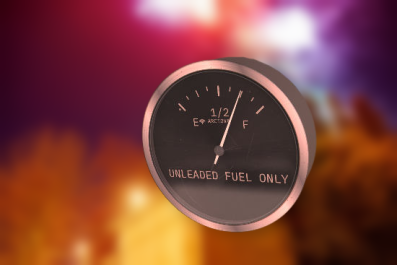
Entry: 0.75
